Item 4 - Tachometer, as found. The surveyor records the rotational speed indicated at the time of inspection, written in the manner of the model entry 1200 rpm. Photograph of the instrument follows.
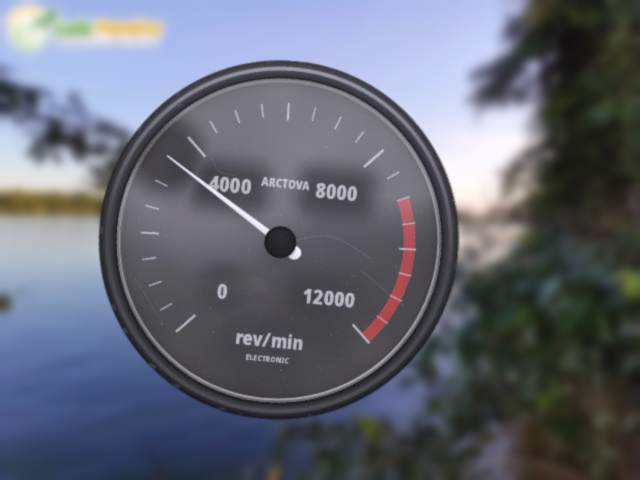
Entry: 3500 rpm
